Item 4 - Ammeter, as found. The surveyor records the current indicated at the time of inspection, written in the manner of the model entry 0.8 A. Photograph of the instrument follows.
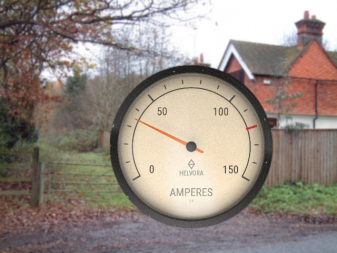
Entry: 35 A
